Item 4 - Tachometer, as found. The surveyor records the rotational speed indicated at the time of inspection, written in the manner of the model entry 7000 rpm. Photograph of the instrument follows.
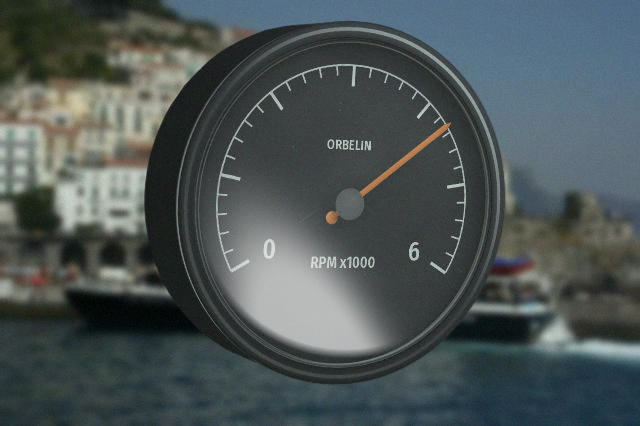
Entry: 4300 rpm
